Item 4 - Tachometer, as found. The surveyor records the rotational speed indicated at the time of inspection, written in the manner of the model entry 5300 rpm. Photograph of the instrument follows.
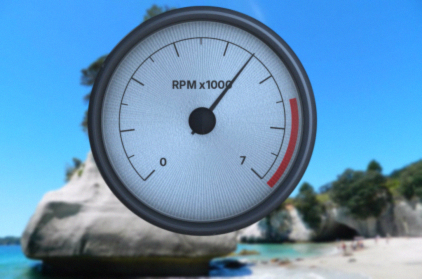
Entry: 4500 rpm
